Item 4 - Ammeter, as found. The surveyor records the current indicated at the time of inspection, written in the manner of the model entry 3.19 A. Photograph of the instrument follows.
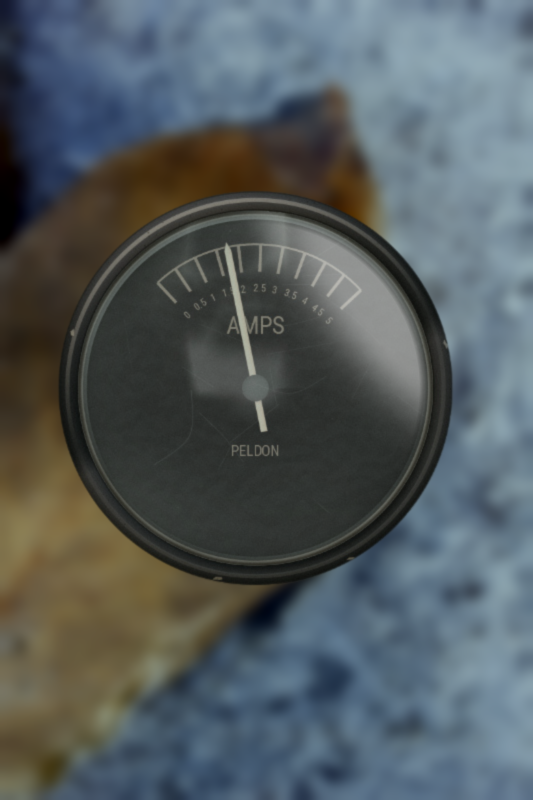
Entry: 1.75 A
